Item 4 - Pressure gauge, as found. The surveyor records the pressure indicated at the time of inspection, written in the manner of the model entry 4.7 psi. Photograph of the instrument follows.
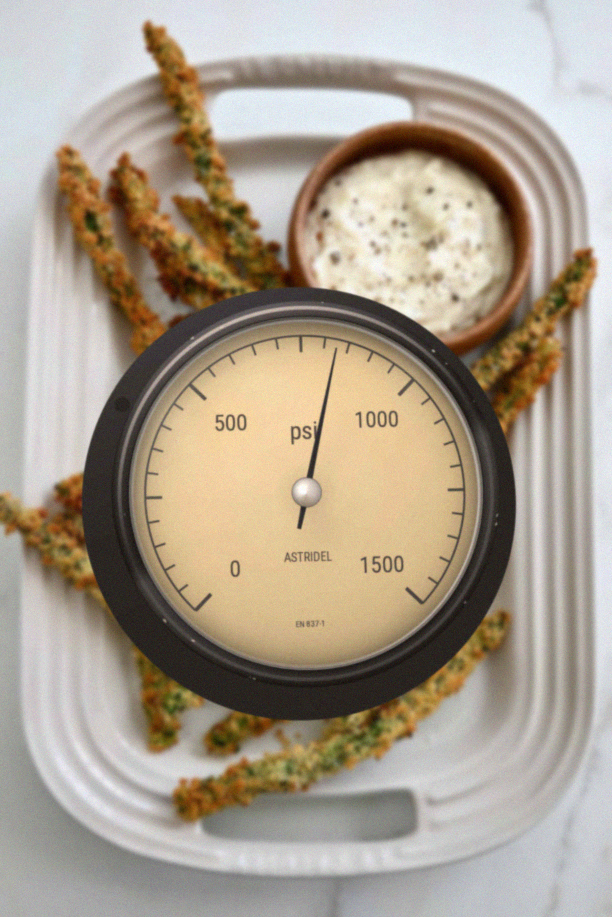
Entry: 825 psi
